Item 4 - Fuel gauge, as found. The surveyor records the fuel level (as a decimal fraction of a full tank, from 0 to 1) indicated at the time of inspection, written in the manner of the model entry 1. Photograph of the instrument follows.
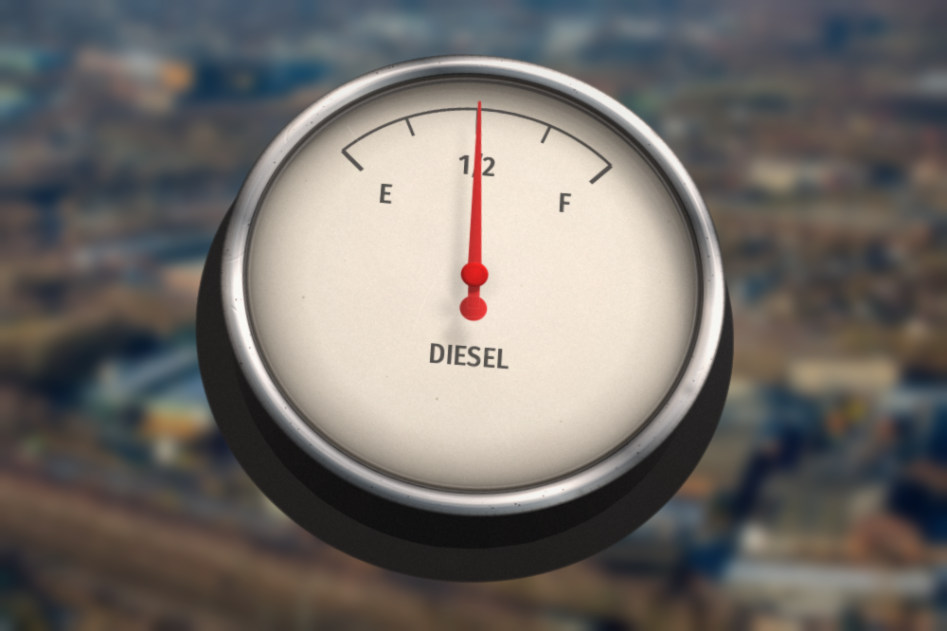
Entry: 0.5
